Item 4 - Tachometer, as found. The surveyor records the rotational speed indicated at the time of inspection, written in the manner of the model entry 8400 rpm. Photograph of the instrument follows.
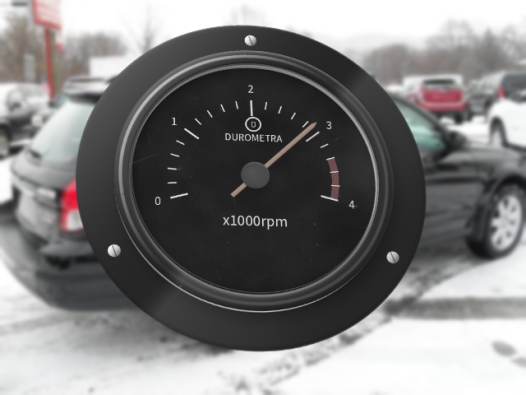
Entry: 2900 rpm
